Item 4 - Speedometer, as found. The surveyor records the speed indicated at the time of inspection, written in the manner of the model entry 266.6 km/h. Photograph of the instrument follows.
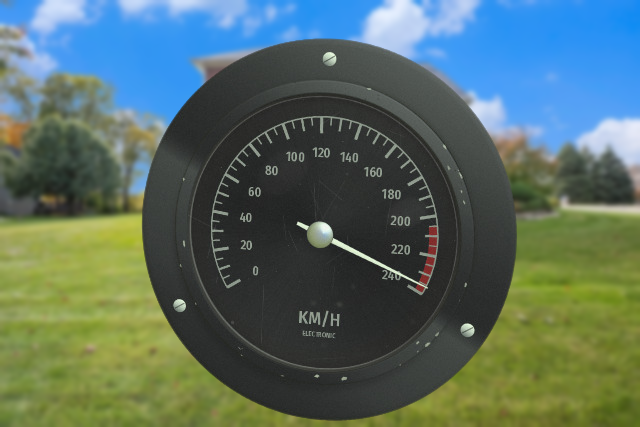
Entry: 235 km/h
